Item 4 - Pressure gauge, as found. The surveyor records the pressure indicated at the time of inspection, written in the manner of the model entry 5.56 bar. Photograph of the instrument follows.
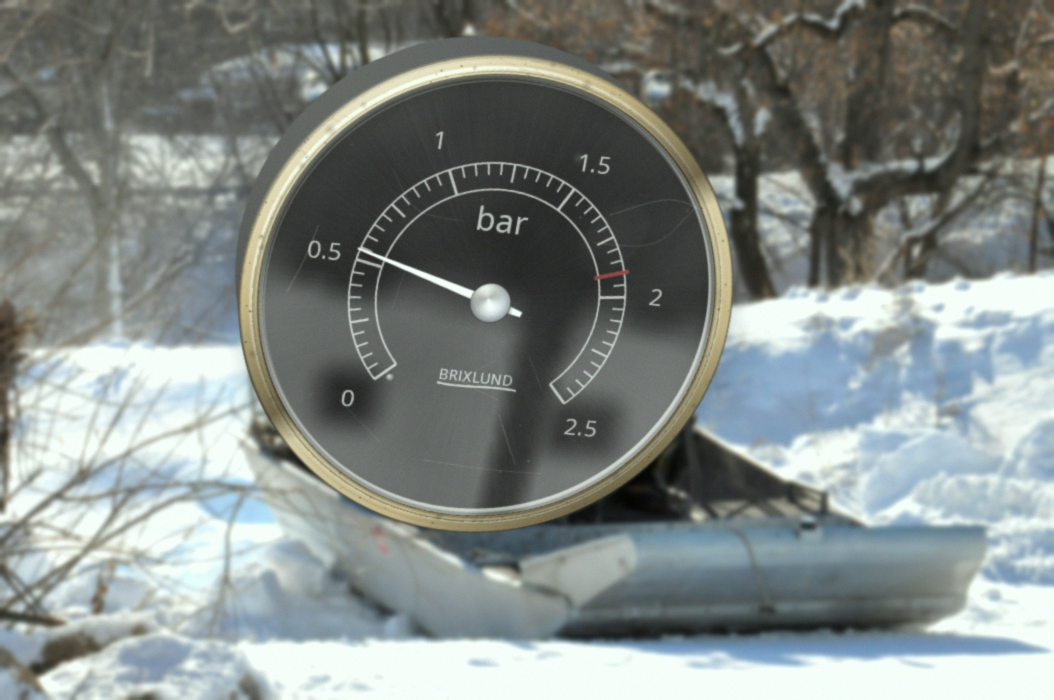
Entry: 0.55 bar
